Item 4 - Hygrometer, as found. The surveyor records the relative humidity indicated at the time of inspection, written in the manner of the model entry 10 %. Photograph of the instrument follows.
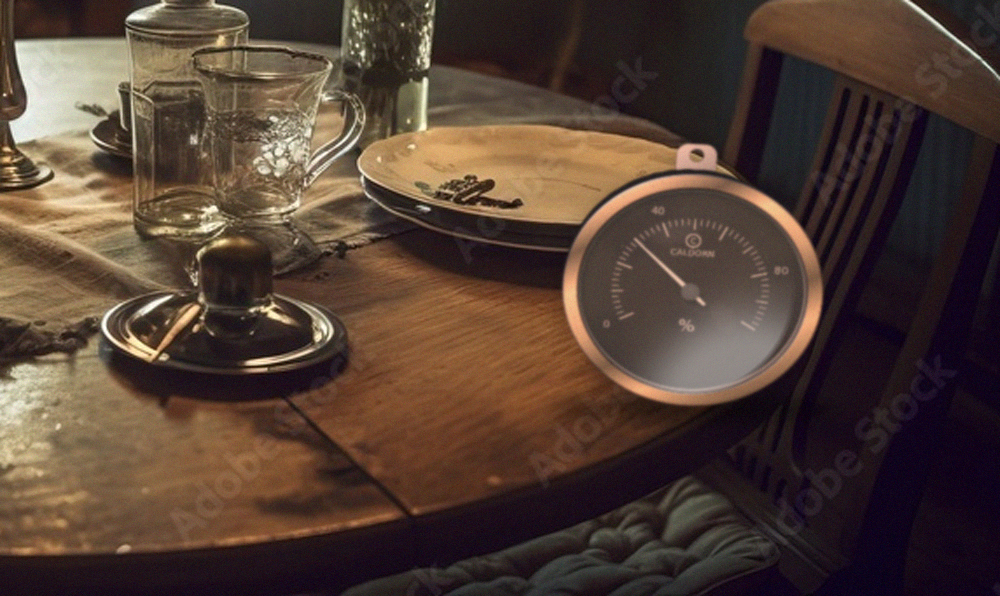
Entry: 30 %
